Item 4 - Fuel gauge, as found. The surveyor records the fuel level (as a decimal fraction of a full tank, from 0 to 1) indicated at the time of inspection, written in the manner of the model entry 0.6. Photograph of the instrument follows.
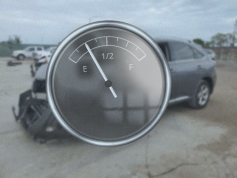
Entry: 0.25
